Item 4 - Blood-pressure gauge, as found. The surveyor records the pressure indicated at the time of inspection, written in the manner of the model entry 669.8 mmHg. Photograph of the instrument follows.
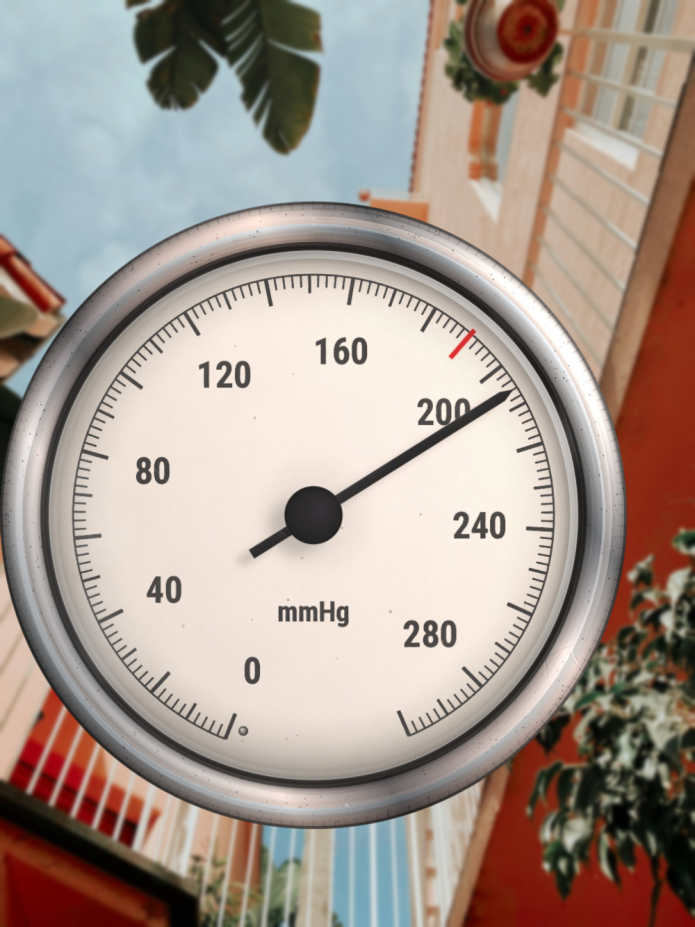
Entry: 206 mmHg
